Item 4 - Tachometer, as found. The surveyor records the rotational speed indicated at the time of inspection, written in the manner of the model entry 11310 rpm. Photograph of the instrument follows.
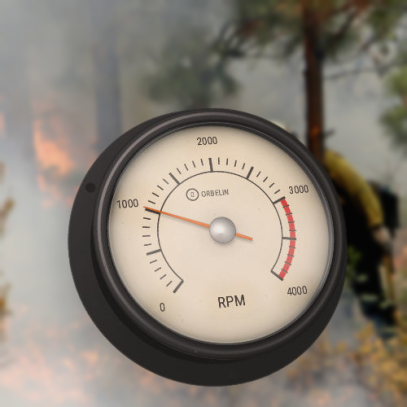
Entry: 1000 rpm
